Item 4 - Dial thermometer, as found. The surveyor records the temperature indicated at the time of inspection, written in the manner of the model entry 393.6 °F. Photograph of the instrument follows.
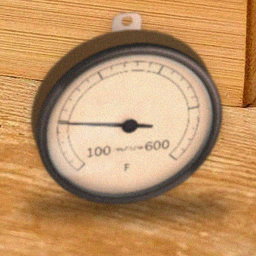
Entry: 200 °F
